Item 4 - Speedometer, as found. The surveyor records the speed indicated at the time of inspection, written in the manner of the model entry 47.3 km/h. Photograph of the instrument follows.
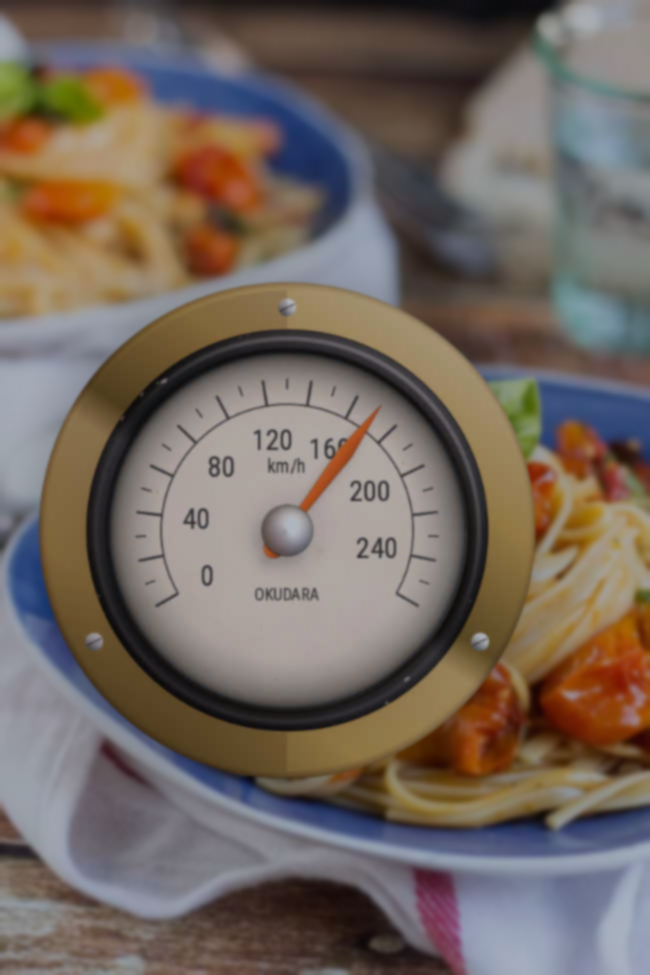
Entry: 170 km/h
